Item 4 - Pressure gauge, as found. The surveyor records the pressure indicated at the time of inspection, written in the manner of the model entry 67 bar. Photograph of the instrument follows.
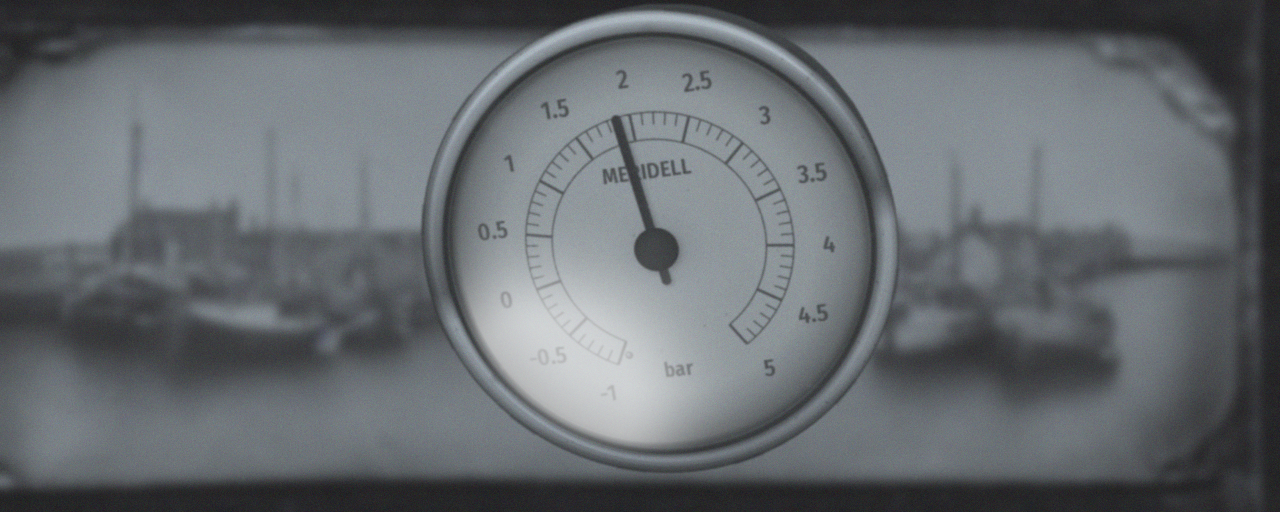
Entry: 1.9 bar
